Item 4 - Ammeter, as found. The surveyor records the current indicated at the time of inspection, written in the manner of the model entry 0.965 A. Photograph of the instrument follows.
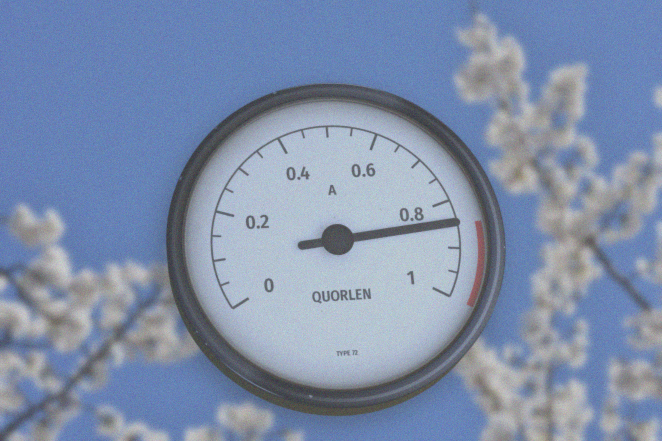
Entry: 0.85 A
